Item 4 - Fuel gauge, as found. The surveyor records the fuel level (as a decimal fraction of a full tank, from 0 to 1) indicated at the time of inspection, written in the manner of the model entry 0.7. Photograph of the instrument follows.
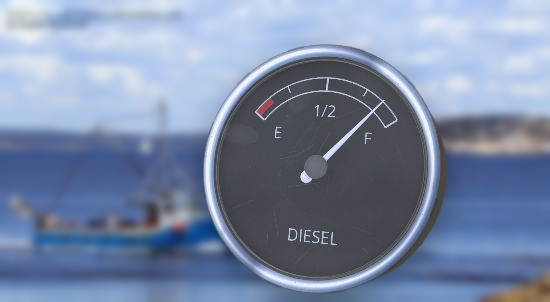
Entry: 0.875
